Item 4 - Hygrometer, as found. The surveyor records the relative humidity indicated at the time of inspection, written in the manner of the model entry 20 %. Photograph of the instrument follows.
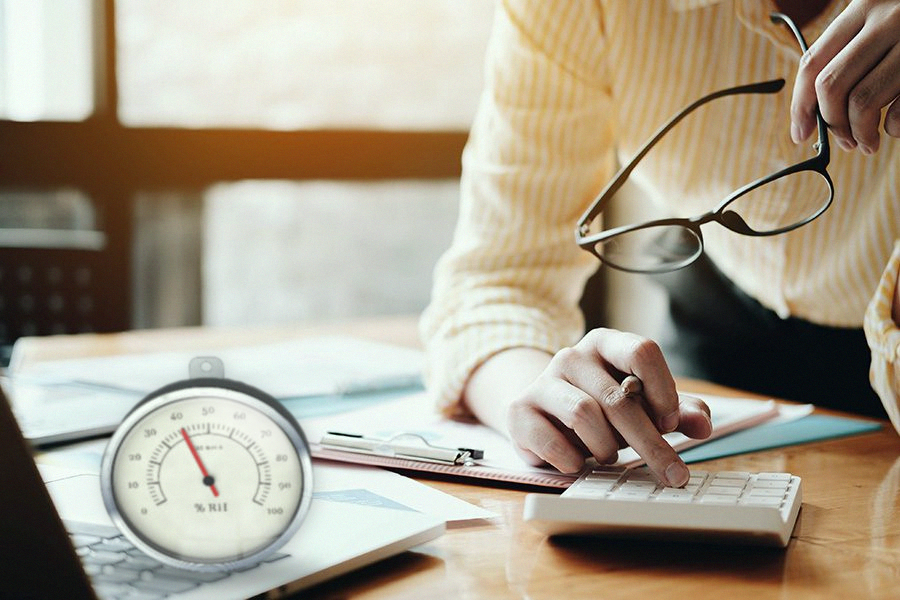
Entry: 40 %
